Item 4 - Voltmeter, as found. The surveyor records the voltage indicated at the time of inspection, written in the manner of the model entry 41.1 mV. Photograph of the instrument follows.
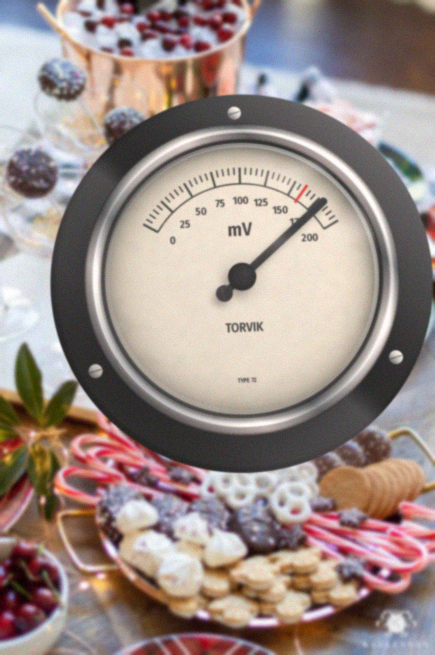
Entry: 180 mV
